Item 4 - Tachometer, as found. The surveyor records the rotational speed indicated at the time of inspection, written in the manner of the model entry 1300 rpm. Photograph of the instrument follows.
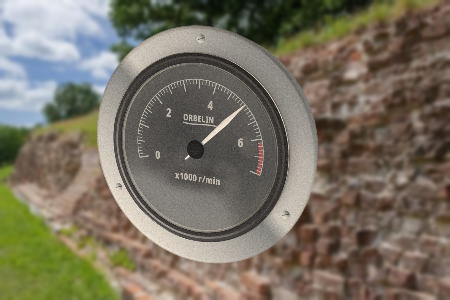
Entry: 5000 rpm
